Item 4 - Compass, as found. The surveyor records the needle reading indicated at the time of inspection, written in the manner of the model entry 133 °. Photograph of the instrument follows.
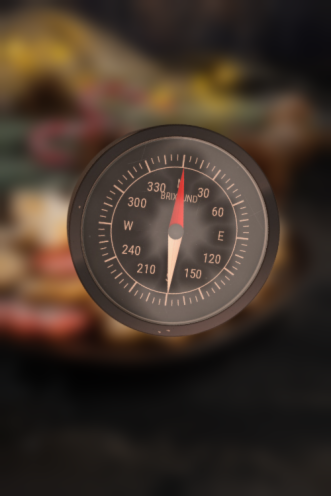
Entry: 0 °
